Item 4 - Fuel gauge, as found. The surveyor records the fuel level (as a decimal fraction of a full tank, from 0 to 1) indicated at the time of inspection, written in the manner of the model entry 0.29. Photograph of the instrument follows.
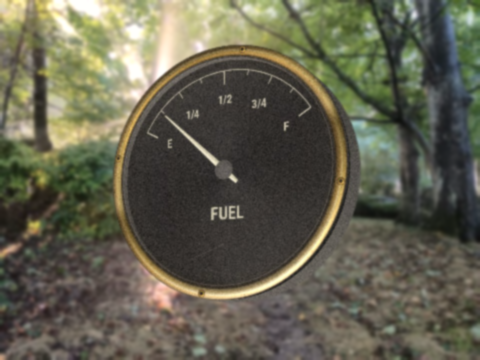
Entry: 0.125
